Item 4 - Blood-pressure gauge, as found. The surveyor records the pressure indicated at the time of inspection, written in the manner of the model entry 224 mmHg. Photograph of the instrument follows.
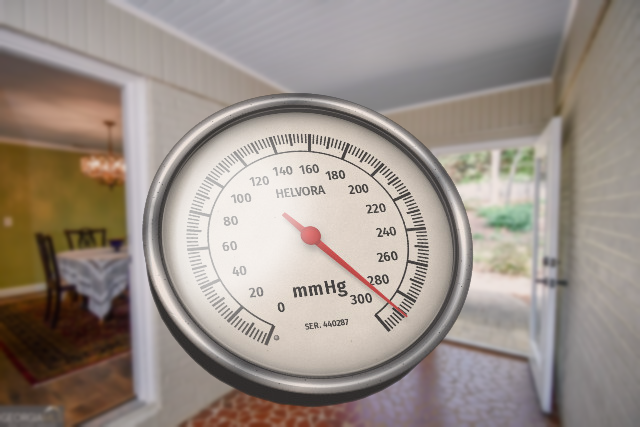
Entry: 290 mmHg
